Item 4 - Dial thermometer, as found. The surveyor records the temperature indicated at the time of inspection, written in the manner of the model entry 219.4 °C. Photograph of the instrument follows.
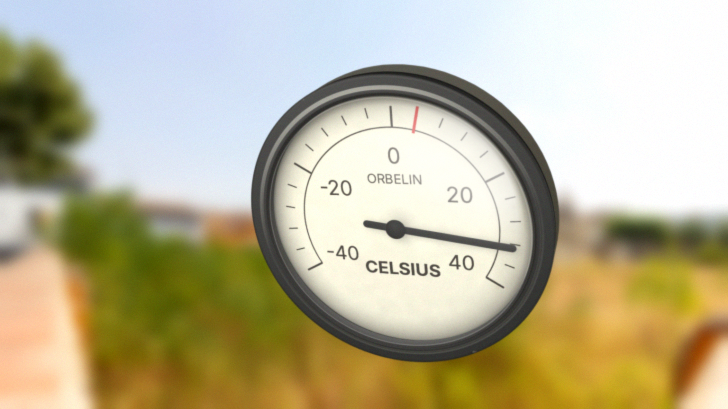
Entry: 32 °C
